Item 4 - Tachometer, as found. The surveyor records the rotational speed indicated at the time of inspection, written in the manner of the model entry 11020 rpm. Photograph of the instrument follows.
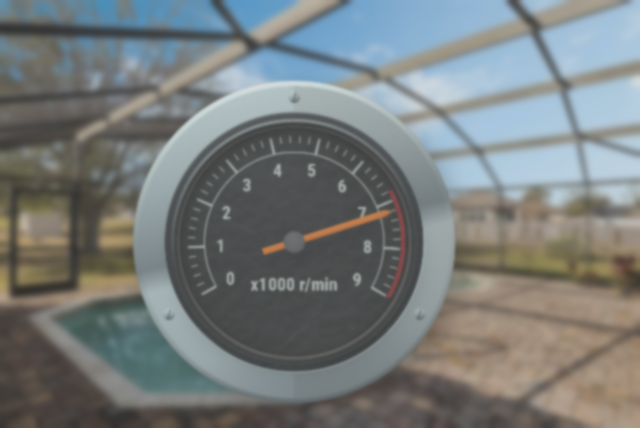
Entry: 7200 rpm
